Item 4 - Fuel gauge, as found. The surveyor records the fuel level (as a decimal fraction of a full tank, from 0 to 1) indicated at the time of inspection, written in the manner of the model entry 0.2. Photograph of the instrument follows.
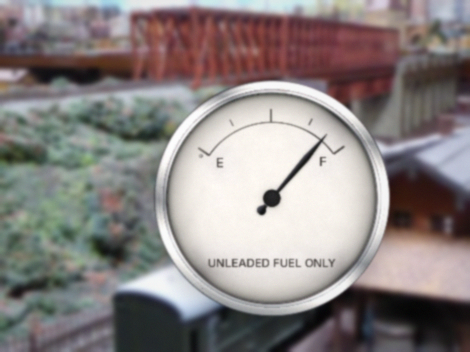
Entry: 0.875
